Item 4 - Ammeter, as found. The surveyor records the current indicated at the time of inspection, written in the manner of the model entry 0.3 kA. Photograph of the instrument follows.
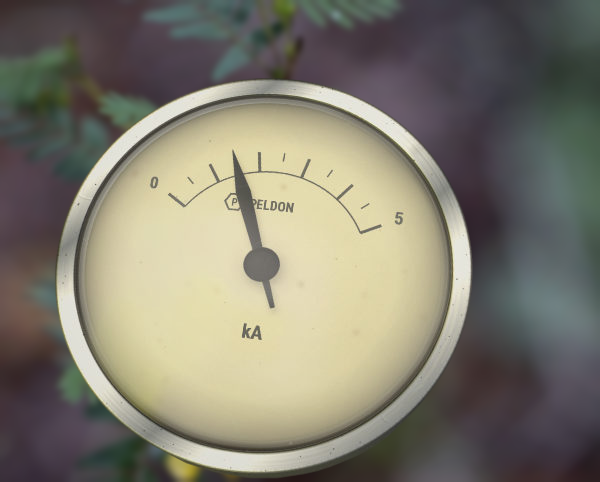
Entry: 1.5 kA
